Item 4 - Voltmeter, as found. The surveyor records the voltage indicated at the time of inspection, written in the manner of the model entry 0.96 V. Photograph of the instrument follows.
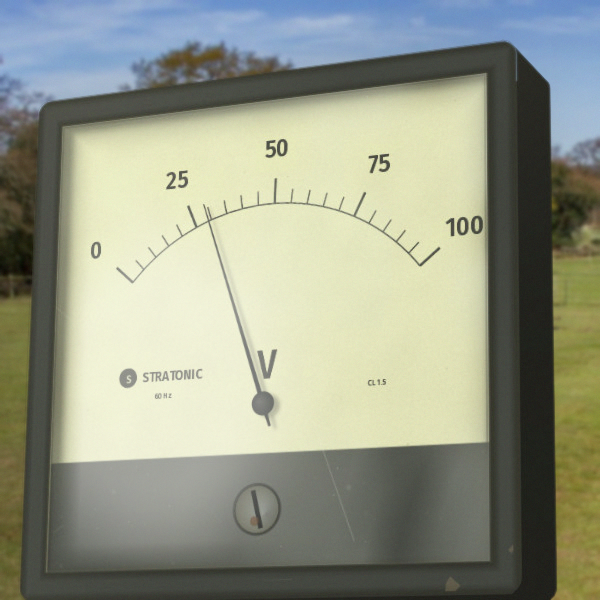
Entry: 30 V
